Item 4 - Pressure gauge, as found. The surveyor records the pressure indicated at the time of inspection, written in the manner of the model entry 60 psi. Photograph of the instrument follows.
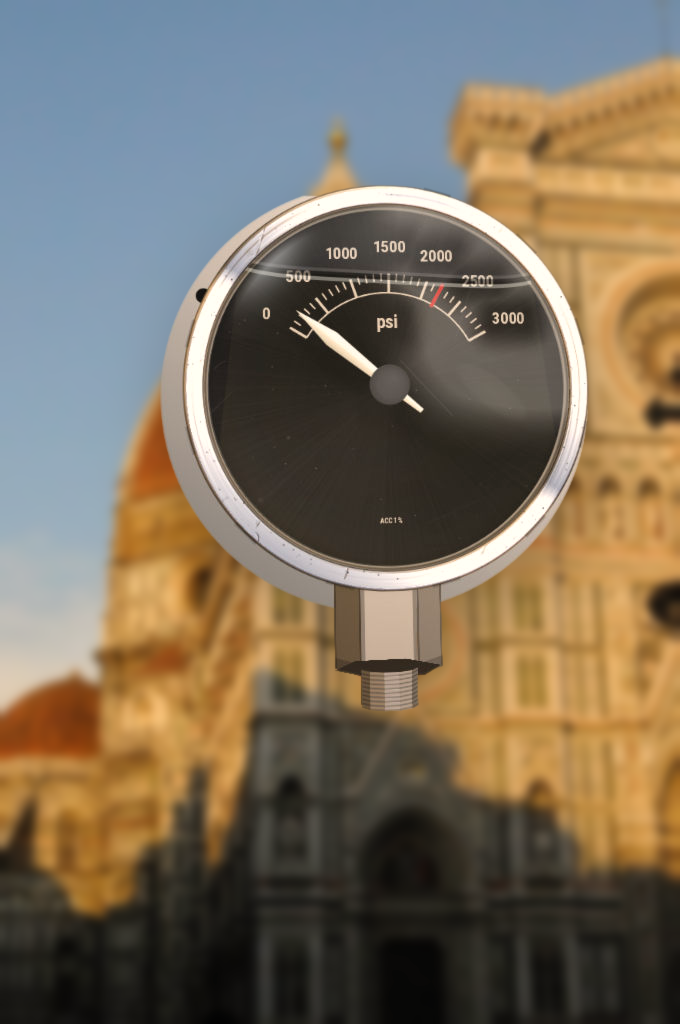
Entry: 200 psi
